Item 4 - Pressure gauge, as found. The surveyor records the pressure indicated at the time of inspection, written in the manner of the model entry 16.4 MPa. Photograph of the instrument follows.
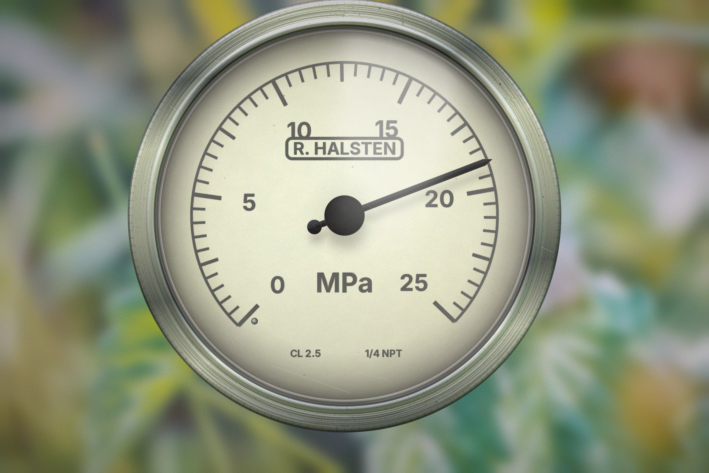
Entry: 19 MPa
